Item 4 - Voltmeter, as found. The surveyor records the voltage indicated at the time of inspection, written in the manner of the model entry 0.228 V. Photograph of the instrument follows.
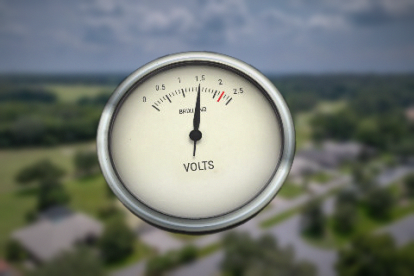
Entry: 1.5 V
